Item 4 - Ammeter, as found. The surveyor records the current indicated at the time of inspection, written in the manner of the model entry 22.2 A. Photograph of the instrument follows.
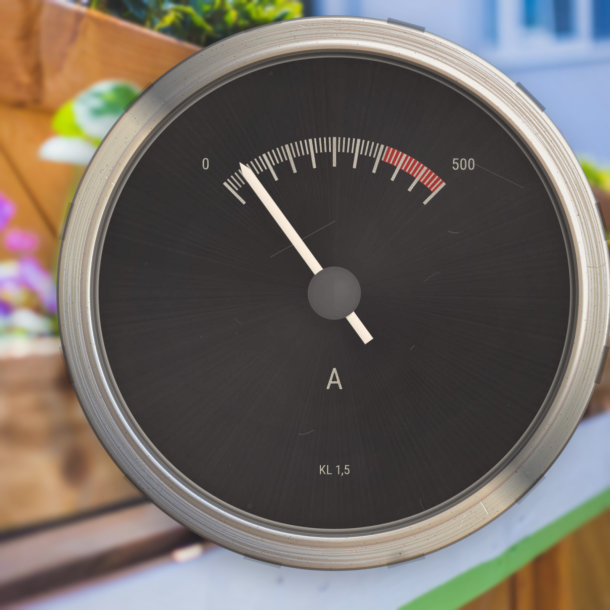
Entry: 50 A
